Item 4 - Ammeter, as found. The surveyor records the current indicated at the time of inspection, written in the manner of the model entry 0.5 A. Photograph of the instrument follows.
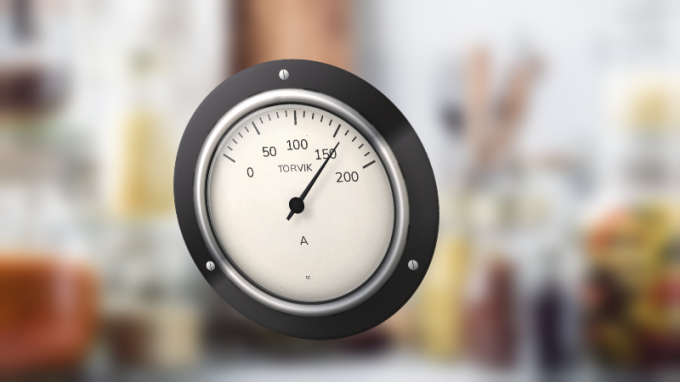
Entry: 160 A
